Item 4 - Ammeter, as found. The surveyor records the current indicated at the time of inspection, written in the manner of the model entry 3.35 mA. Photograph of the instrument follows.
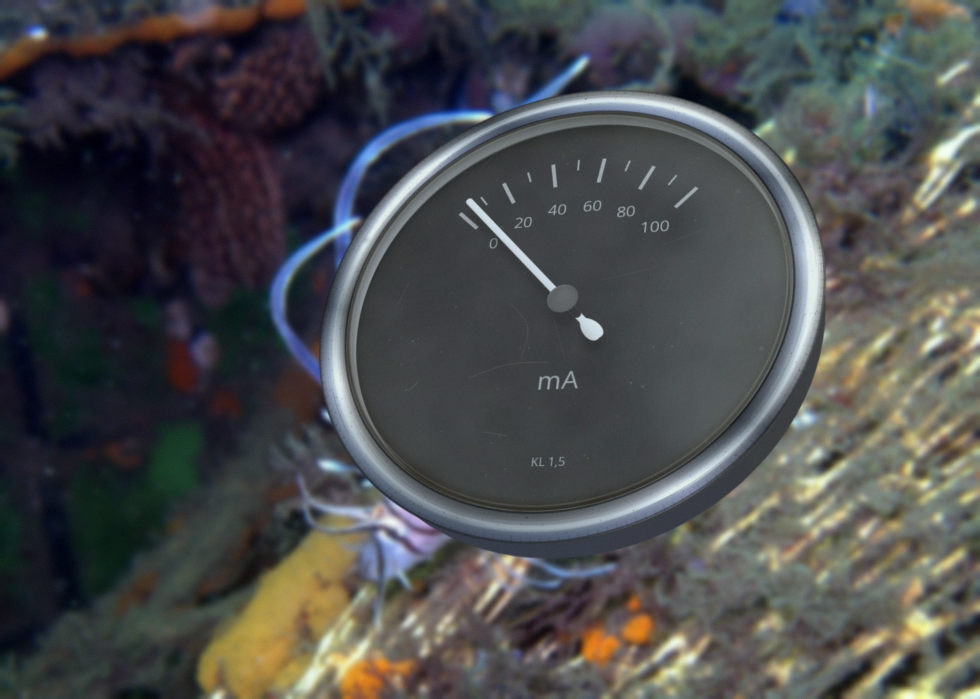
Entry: 5 mA
